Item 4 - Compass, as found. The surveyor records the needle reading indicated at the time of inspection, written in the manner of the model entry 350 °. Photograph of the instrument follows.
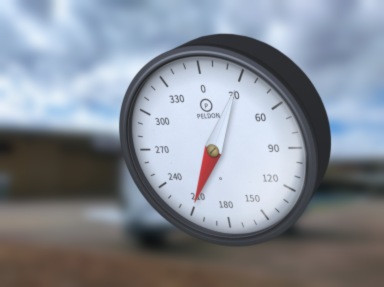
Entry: 210 °
